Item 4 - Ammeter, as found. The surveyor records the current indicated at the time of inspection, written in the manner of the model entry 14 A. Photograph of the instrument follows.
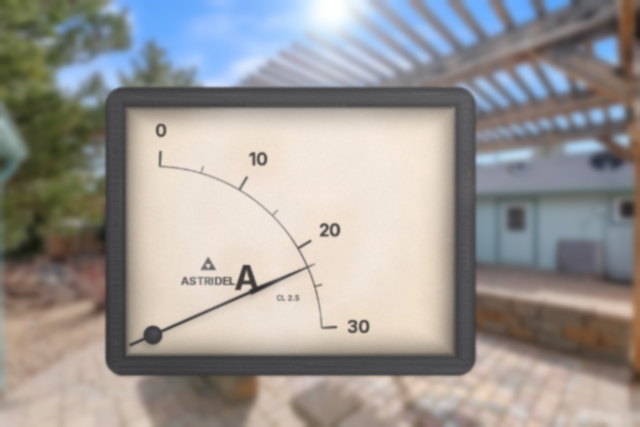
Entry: 22.5 A
